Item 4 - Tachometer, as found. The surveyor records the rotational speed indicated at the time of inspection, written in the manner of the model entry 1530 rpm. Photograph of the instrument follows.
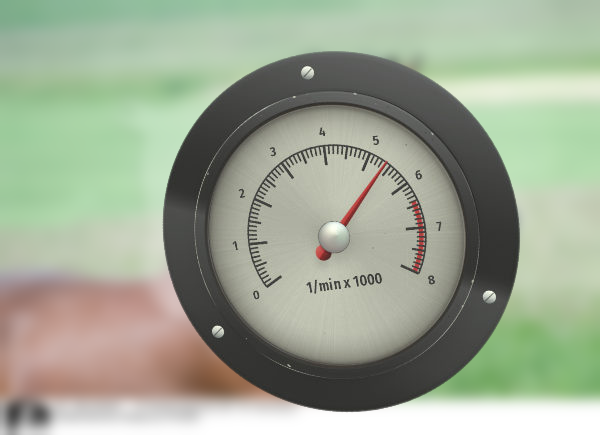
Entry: 5400 rpm
